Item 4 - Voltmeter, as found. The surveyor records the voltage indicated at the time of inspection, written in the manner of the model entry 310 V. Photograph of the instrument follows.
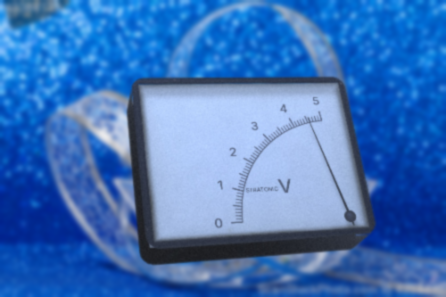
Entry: 4.5 V
